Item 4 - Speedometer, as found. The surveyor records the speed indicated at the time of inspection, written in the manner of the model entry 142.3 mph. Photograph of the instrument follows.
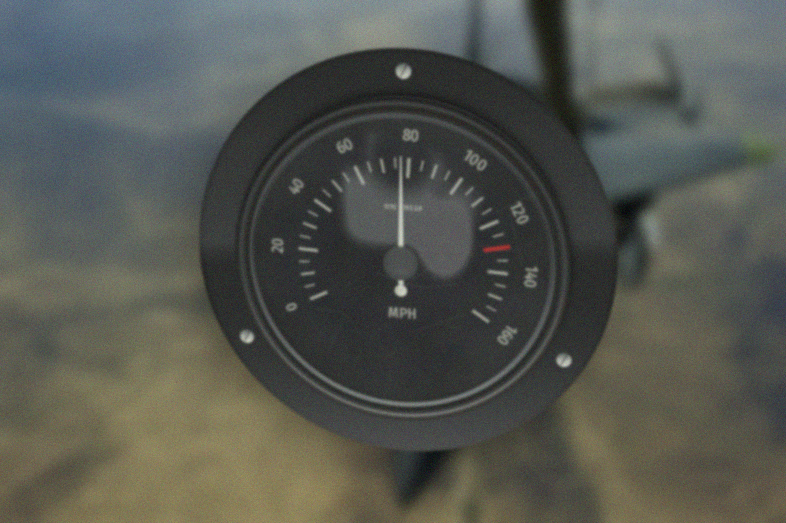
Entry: 77.5 mph
